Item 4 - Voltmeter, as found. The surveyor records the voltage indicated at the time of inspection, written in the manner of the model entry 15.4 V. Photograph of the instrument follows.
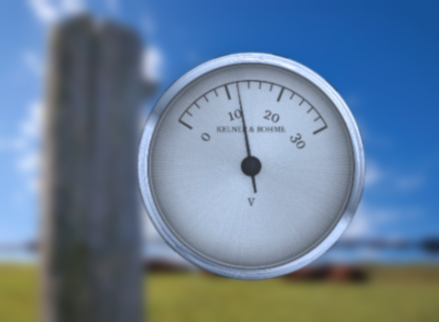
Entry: 12 V
